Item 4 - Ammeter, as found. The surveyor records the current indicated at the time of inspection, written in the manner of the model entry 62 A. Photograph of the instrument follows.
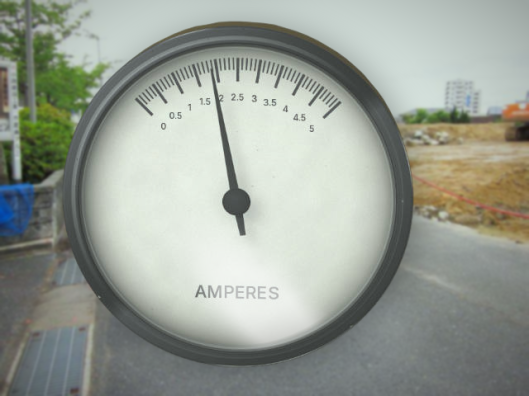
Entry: 1.9 A
